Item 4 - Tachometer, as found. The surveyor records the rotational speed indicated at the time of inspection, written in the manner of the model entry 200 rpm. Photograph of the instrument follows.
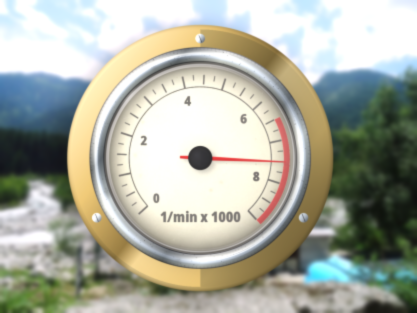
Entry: 7500 rpm
